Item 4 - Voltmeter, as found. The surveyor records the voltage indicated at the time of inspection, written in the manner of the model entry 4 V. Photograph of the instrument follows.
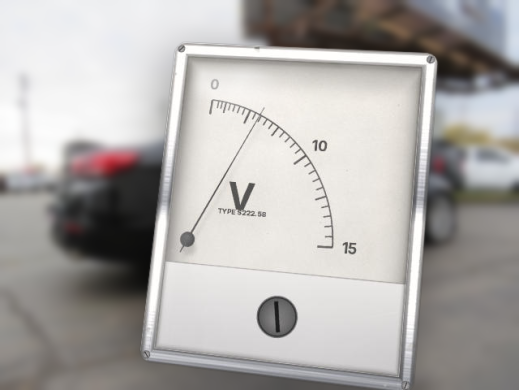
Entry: 6 V
